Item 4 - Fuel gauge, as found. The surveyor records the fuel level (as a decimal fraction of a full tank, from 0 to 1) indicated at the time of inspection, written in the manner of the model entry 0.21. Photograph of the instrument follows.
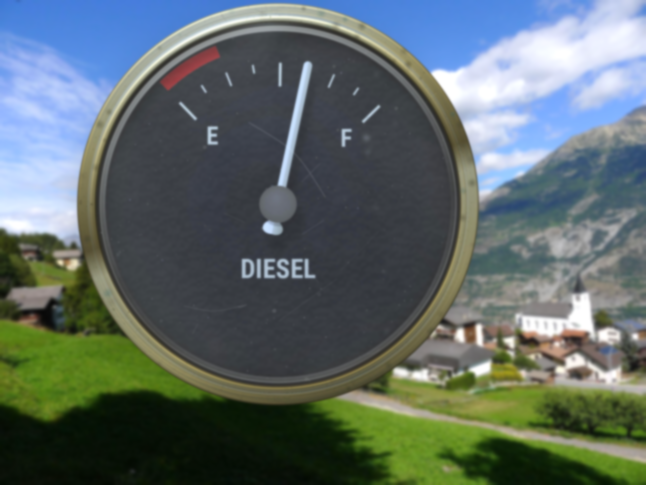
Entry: 0.625
